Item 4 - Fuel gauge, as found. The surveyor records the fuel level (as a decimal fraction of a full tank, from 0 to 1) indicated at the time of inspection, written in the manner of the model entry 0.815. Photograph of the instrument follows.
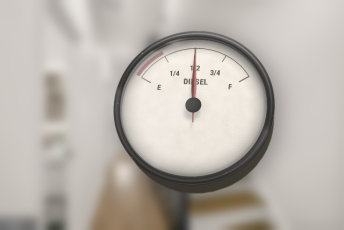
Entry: 0.5
